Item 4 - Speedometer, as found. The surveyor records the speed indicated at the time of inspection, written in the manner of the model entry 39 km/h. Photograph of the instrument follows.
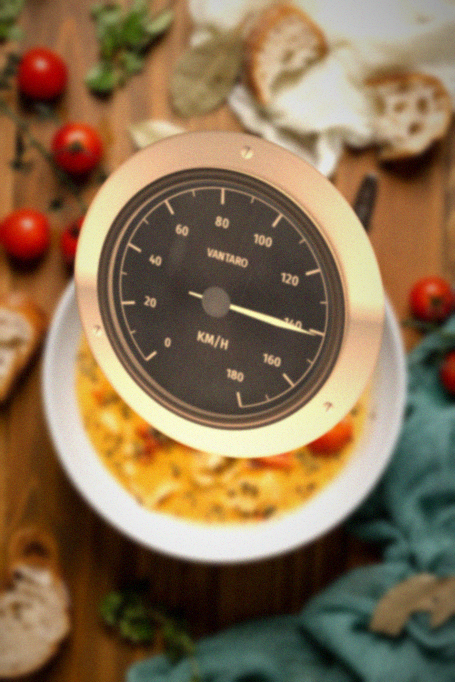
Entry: 140 km/h
